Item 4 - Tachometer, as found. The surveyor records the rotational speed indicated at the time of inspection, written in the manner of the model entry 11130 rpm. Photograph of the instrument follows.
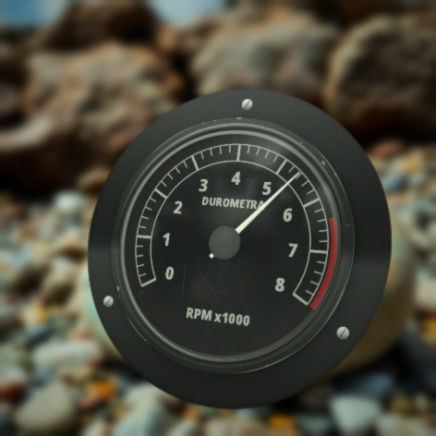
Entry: 5400 rpm
